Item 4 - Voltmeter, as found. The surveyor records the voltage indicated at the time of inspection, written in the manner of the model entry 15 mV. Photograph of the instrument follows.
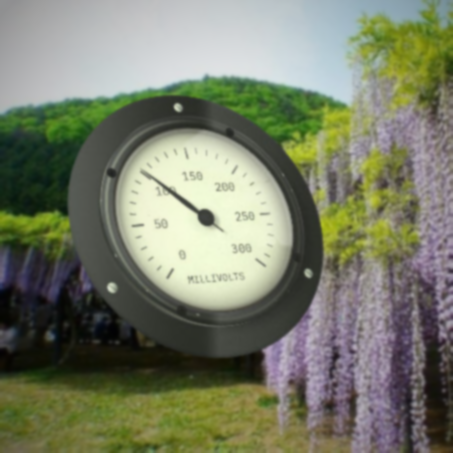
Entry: 100 mV
